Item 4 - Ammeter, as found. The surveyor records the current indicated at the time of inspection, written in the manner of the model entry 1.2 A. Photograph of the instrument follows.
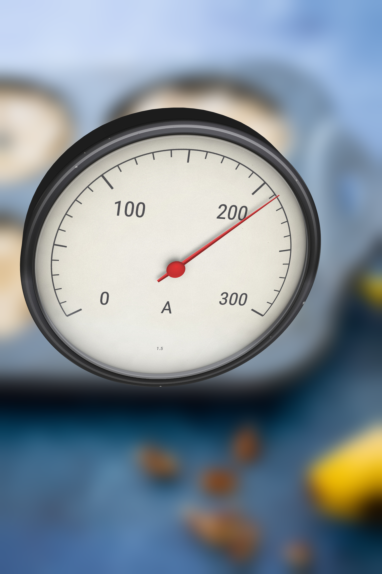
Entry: 210 A
